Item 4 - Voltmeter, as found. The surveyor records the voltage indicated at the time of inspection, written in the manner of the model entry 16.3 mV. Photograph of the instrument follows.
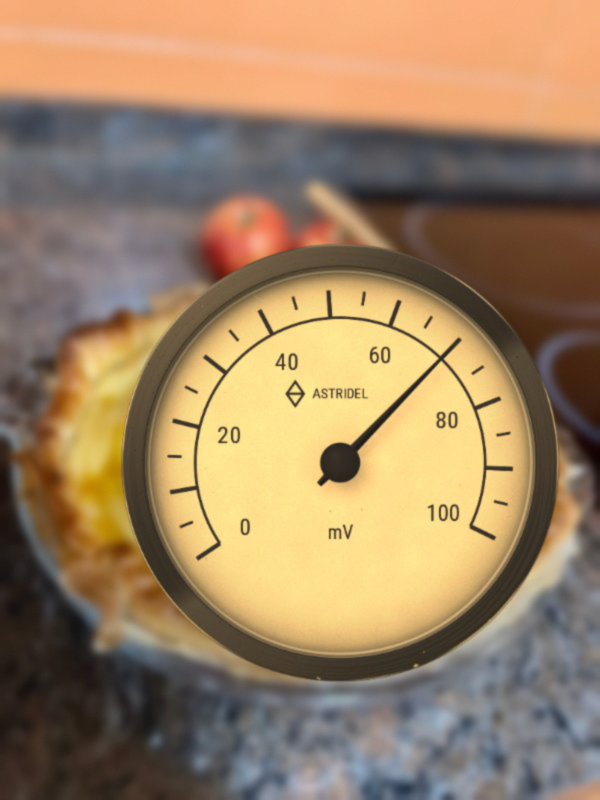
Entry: 70 mV
